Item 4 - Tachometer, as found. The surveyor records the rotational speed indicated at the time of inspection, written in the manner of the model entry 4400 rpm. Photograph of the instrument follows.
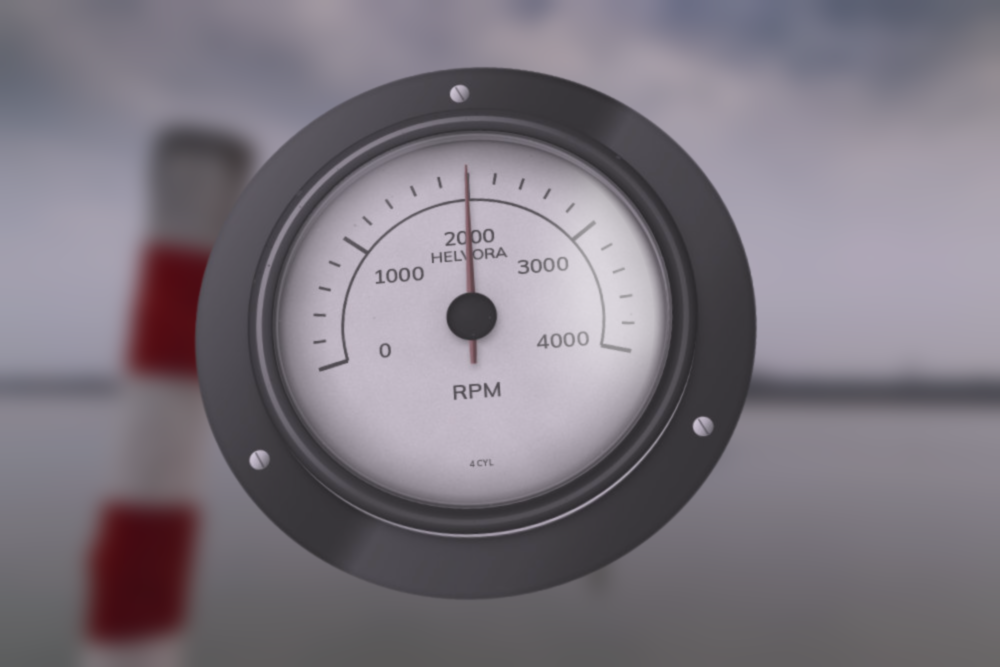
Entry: 2000 rpm
